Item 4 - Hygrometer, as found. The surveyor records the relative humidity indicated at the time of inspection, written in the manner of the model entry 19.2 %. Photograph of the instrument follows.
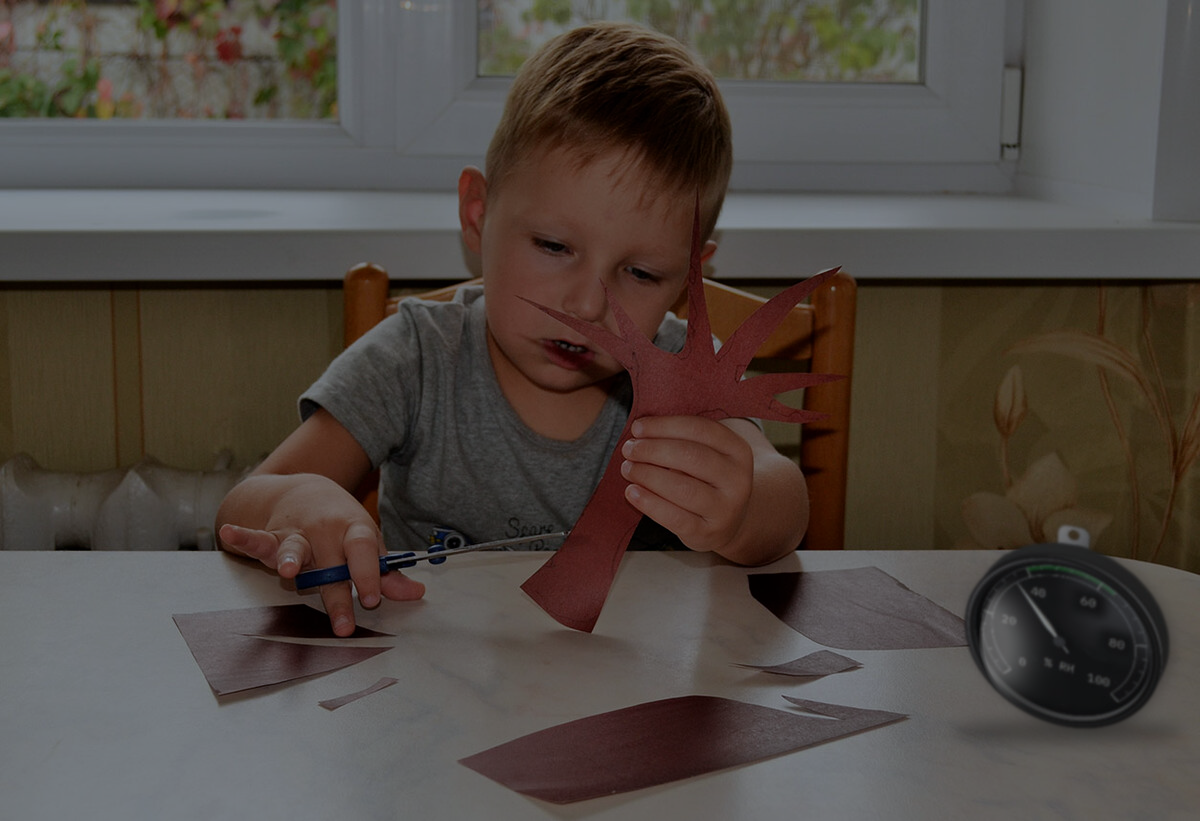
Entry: 36 %
